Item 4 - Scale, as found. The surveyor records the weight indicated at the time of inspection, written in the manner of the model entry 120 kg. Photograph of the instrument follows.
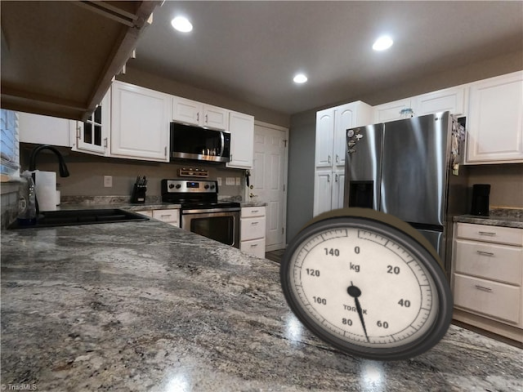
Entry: 70 kg
